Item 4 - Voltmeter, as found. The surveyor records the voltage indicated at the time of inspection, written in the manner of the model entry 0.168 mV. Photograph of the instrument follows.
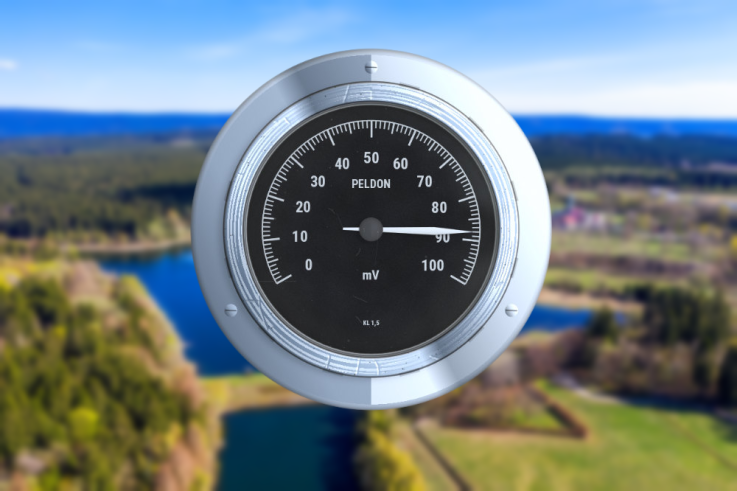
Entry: 88 mV
